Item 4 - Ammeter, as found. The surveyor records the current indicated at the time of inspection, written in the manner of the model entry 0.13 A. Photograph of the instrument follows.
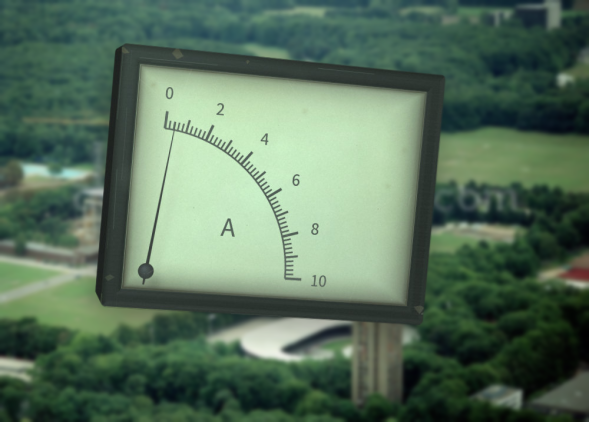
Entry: 0.4 A
